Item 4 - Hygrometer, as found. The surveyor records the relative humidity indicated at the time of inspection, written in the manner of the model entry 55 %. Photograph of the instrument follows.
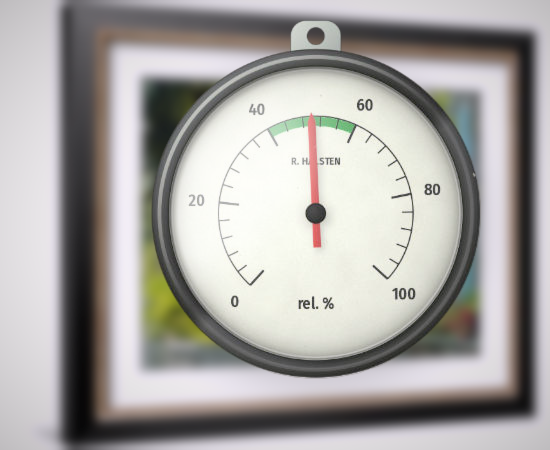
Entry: 50 %
